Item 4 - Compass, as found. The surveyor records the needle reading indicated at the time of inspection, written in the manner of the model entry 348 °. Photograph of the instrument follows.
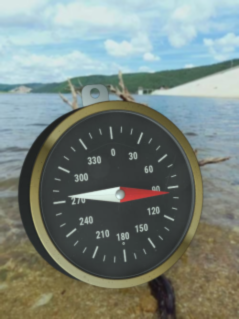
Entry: 95 °
